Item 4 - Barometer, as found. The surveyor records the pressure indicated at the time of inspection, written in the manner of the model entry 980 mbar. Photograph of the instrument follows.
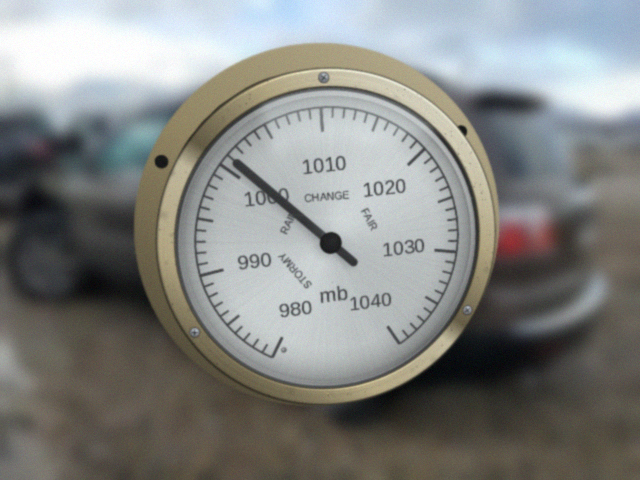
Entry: 1001 mbar
